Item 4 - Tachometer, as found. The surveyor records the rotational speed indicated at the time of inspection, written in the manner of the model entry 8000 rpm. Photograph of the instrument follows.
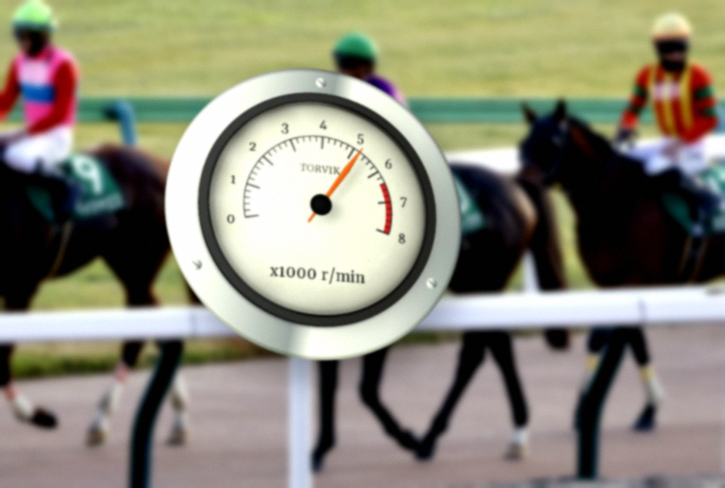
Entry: 5200 rpm
